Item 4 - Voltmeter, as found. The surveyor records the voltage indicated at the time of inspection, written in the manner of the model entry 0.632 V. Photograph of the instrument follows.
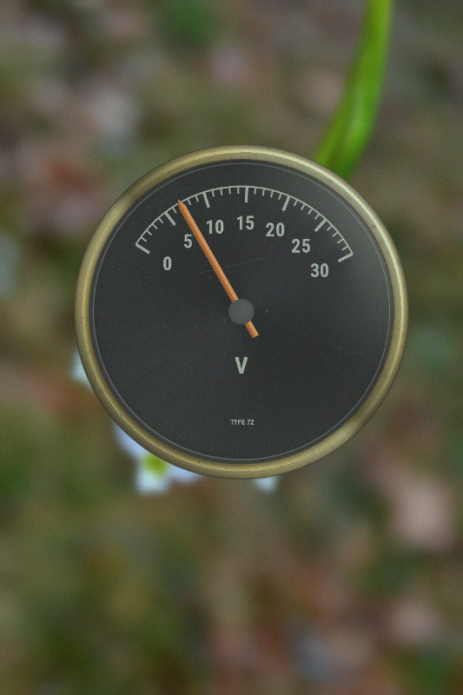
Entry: 7 V
